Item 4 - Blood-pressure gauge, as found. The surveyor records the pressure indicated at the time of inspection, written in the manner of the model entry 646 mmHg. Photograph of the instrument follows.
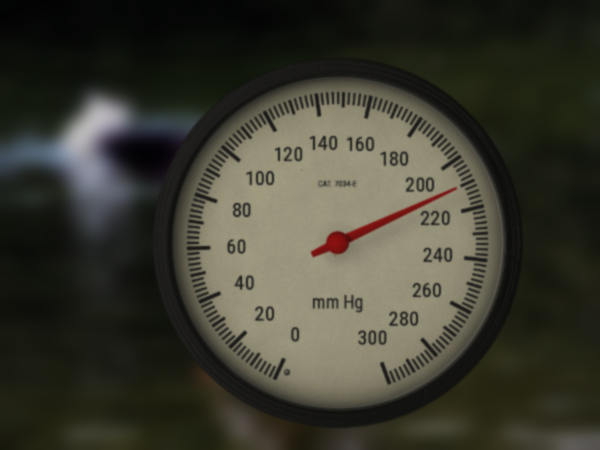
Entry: 210 mmHg
